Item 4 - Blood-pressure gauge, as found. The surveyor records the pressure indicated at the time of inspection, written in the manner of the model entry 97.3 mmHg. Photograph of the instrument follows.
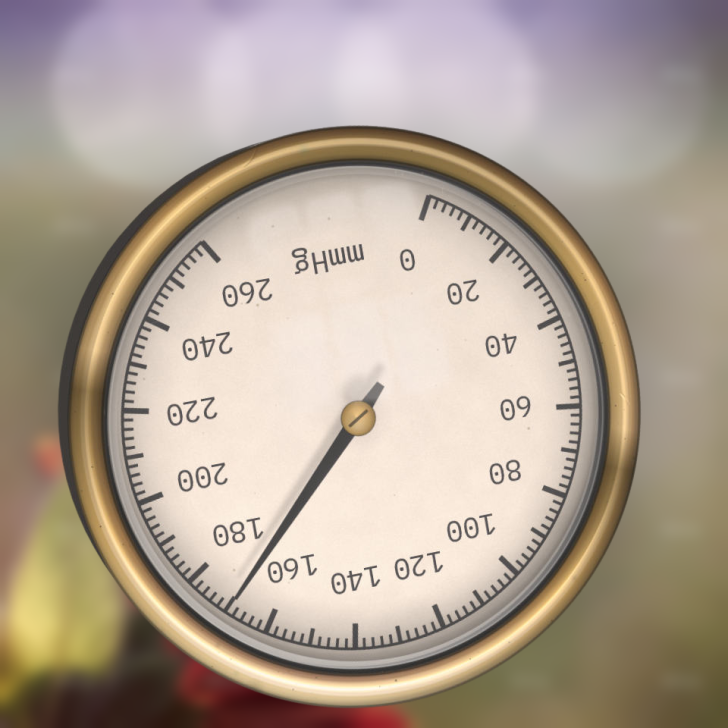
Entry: 170 mmHg
